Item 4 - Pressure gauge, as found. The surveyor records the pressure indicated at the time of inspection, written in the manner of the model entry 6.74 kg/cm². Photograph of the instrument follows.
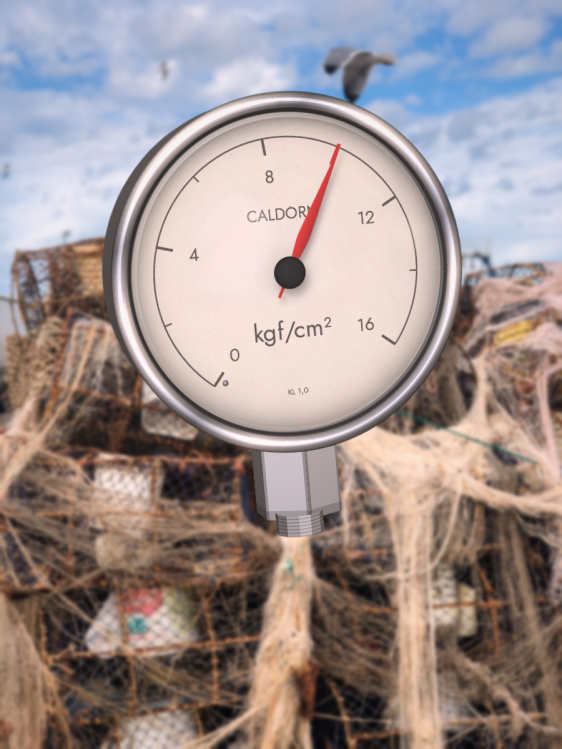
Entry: 10 kg/cm²
